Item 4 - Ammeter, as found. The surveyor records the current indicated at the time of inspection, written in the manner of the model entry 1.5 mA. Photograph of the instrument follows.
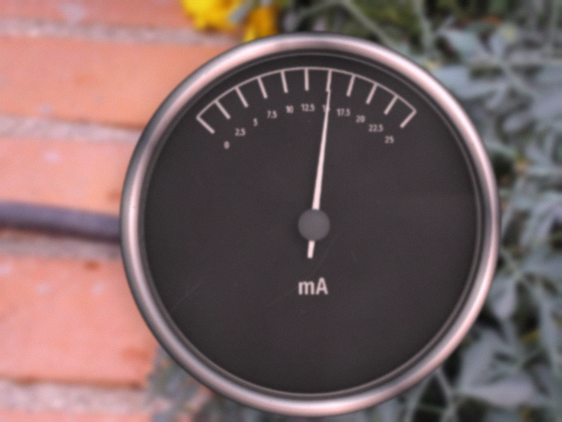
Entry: 15 mA
